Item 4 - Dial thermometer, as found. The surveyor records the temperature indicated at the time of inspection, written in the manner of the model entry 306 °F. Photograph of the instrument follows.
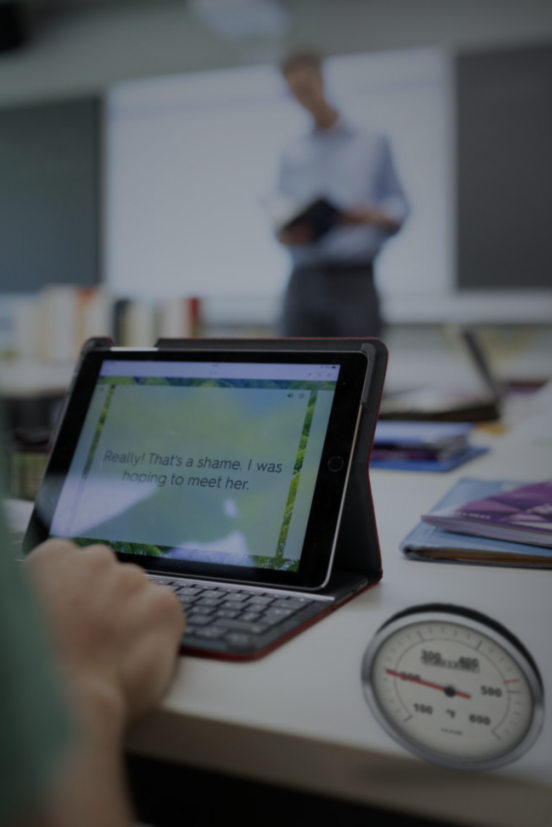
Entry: 200 °F
